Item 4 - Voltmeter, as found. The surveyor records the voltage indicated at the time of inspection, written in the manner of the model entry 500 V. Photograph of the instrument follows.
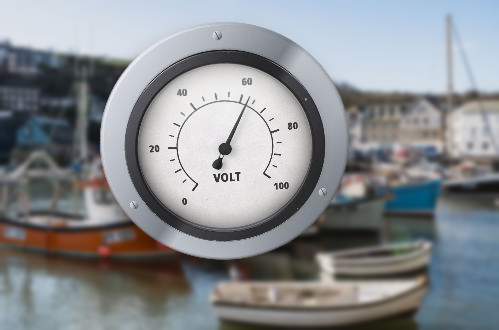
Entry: 62.5 V
